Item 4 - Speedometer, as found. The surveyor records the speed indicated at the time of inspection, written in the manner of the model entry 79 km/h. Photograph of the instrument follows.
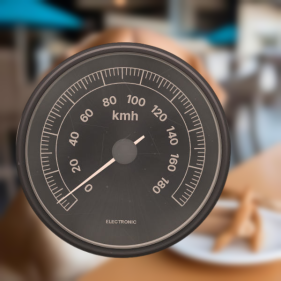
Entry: 6 km/h
